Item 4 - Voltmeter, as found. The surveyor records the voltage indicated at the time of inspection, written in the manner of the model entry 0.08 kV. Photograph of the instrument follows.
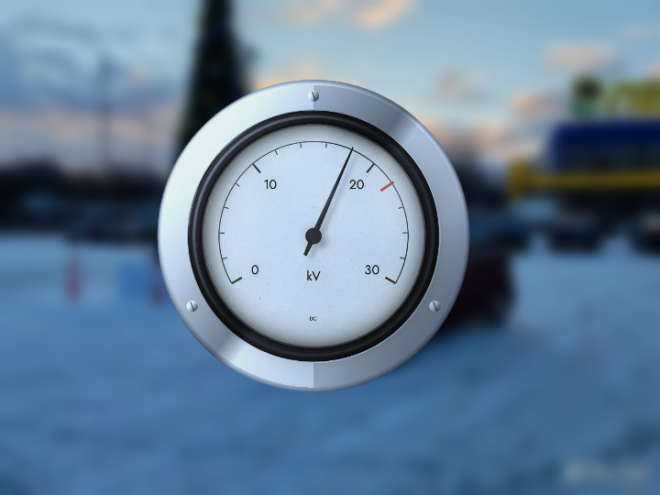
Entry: 18 kV
